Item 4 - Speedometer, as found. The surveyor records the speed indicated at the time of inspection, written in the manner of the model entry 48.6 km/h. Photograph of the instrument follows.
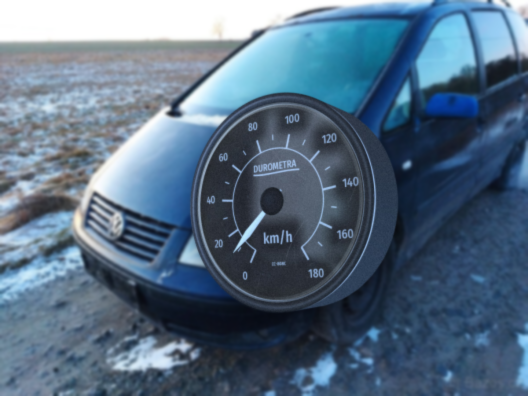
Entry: 10 km/h
